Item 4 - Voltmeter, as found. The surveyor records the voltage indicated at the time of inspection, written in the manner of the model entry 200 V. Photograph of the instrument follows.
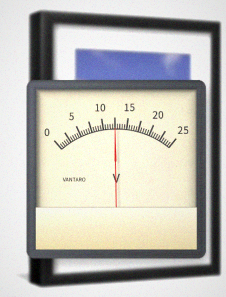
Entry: 12.5 V
